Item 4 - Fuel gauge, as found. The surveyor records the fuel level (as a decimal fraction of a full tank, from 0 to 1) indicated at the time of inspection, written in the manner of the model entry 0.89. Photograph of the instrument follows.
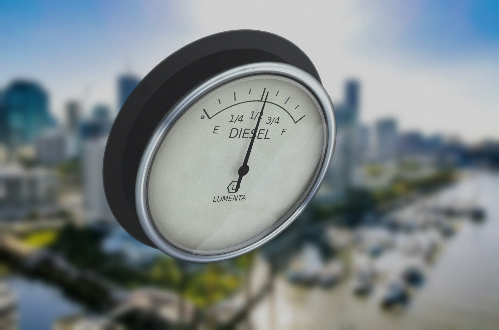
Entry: 0.5
